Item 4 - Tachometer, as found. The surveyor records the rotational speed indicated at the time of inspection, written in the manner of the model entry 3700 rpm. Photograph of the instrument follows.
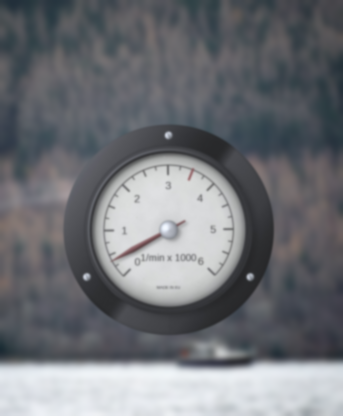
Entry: 375 rpm
